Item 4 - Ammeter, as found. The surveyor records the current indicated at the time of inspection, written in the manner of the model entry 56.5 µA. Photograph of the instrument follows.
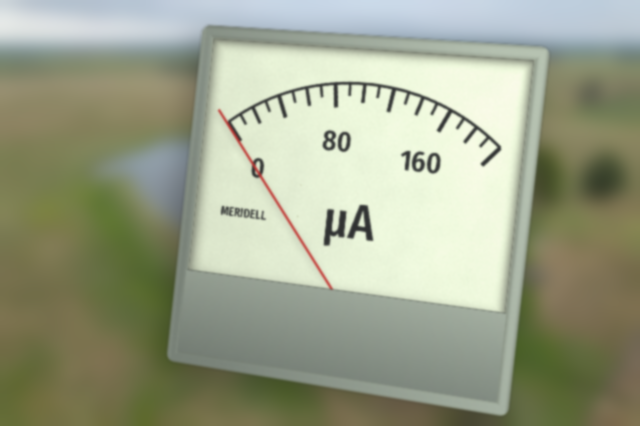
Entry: 0 µA
